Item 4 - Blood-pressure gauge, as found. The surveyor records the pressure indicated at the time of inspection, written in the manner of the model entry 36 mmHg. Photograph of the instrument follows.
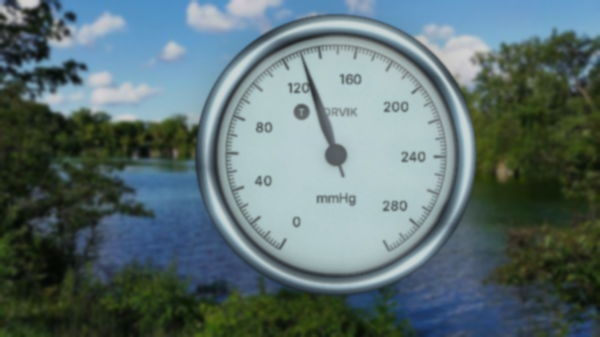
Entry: 130 mmHg
